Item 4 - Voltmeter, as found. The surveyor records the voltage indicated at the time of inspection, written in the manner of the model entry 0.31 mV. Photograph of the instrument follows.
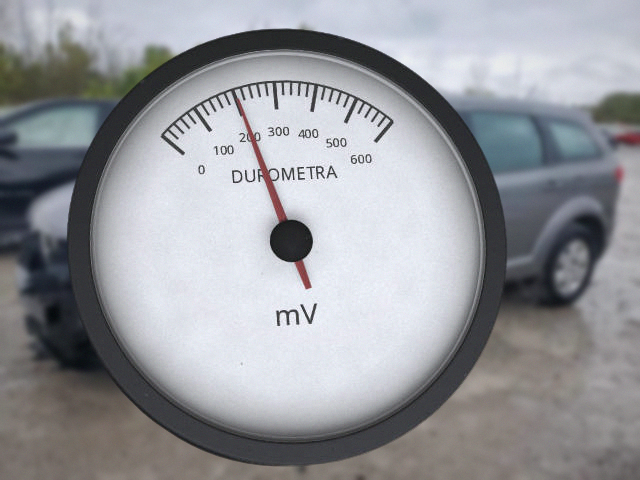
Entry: 200 mV
